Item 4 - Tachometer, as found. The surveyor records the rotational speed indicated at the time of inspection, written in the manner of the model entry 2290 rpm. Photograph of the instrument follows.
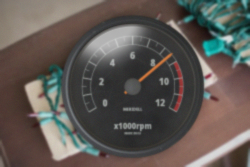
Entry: 8500 rpm
